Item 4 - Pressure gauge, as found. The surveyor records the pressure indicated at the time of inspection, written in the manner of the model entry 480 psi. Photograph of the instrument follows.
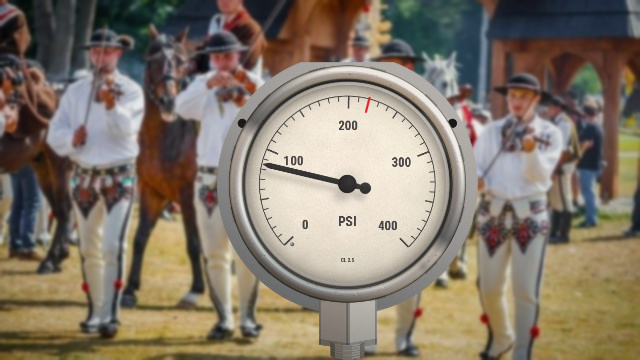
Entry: 85 psi
